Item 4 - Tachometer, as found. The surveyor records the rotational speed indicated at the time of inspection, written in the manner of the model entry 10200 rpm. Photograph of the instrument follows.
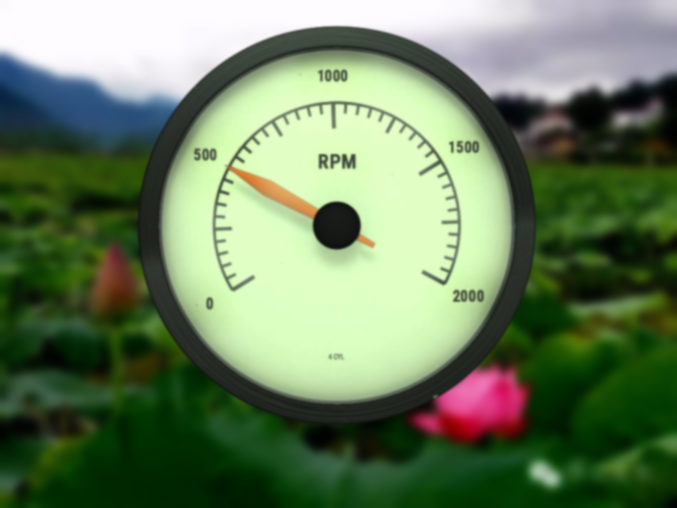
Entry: 500 rpm
